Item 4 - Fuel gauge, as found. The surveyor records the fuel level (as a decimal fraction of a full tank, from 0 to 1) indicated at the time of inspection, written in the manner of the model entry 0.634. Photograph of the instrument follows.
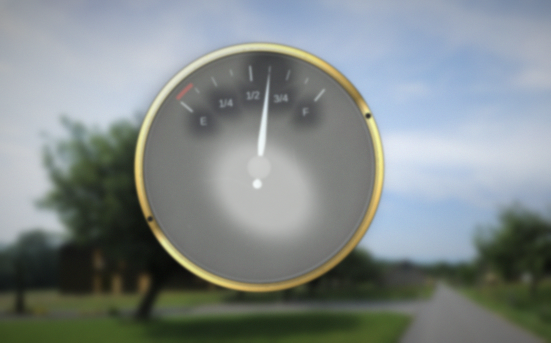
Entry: 0.625
